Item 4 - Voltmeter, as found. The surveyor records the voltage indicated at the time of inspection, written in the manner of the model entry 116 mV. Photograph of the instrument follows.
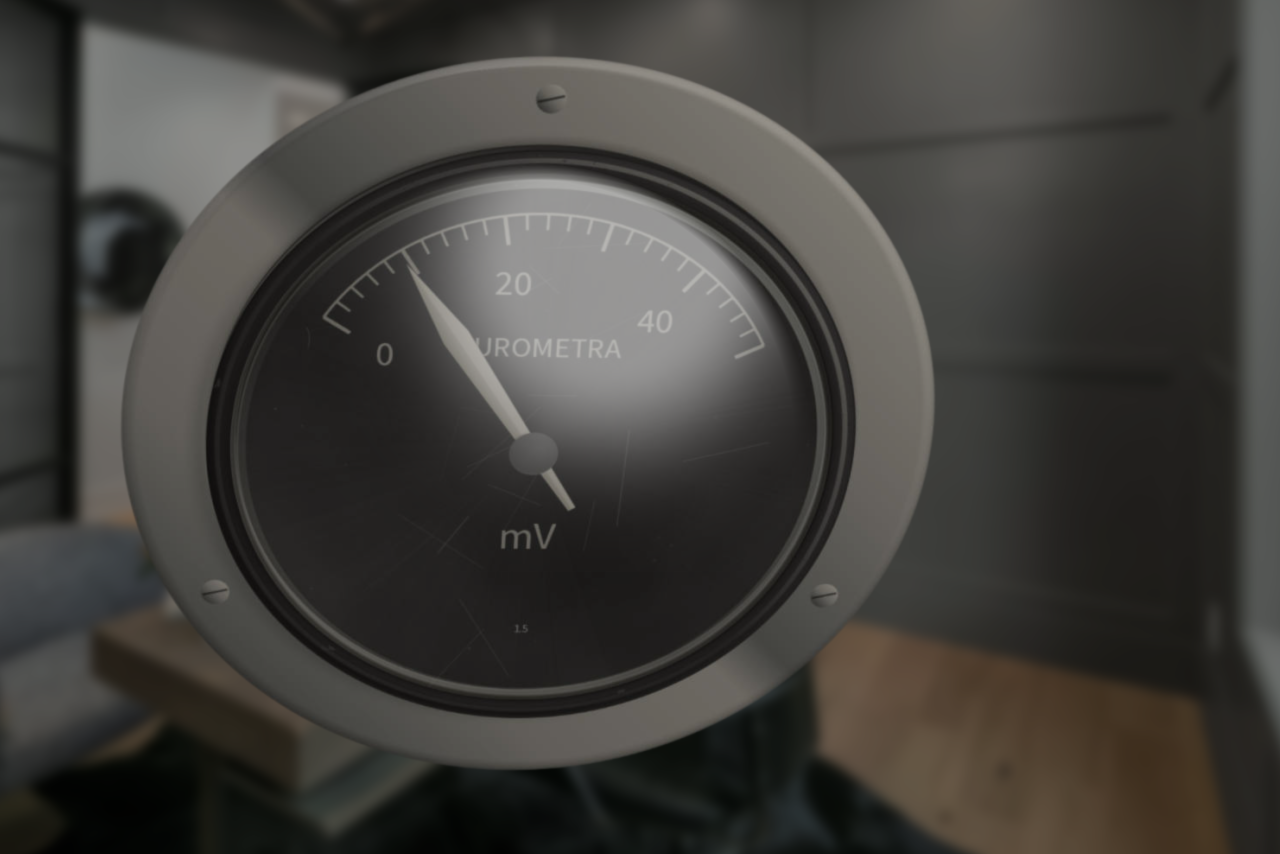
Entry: 10 mV
